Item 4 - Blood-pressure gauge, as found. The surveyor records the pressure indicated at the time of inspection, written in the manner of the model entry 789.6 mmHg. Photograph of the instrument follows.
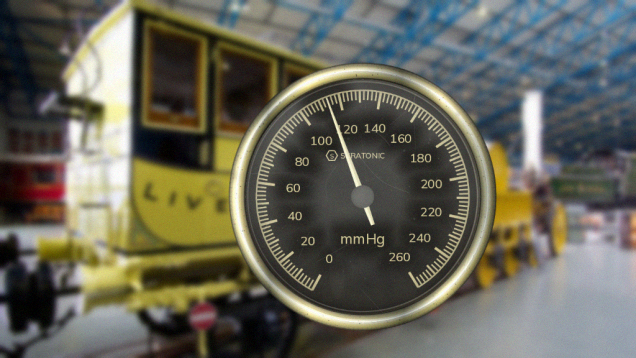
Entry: 114 mmHg
